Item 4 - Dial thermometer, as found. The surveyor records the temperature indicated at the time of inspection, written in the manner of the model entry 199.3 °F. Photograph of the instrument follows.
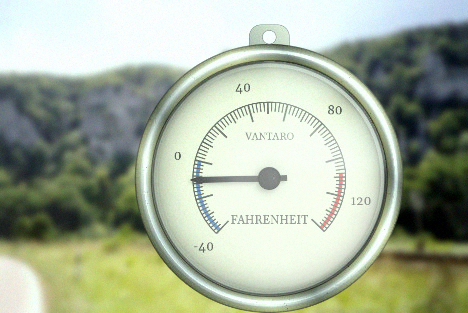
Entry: -10 °F
